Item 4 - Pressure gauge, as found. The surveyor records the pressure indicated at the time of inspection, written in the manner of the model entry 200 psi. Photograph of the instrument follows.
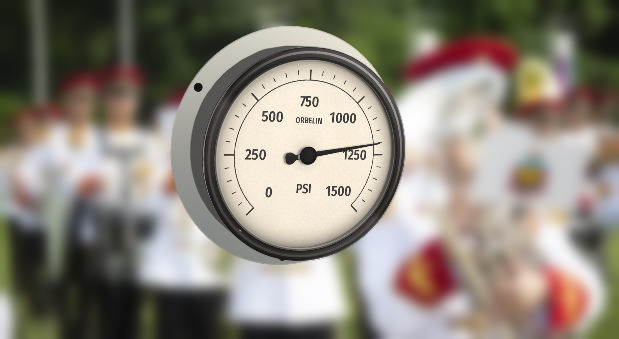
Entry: 1200 psi
